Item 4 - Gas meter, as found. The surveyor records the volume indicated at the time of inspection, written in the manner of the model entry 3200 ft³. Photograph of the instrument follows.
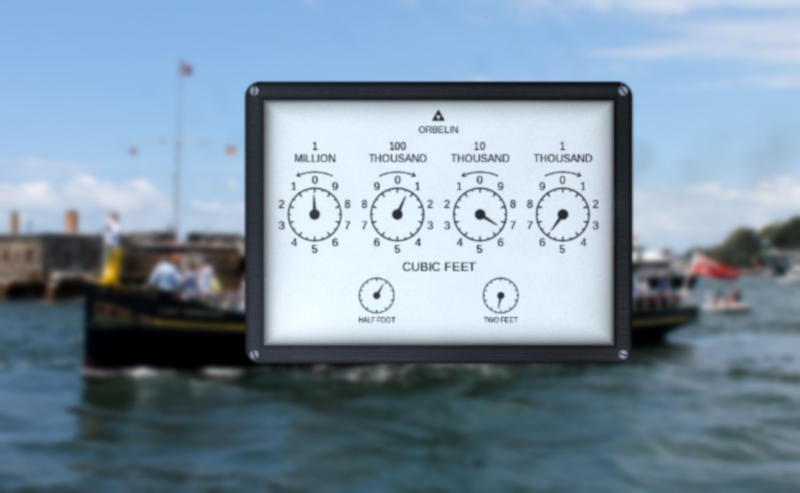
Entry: 6600 ft³
